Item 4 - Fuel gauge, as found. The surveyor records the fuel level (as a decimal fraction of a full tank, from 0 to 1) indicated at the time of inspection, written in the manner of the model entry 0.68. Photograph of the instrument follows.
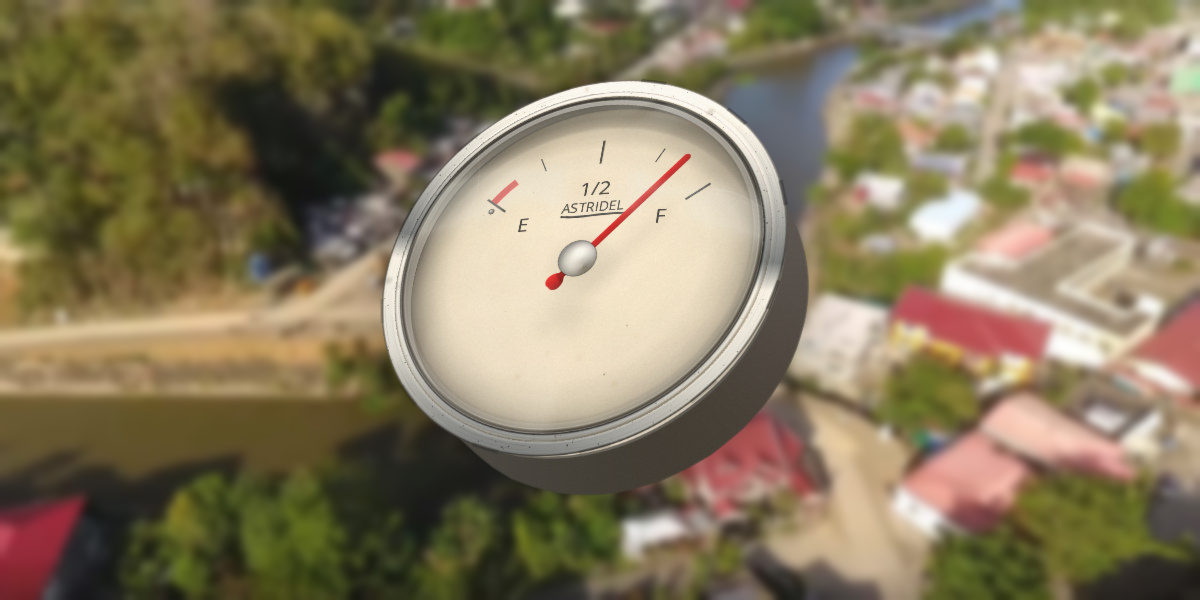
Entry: 0.875
